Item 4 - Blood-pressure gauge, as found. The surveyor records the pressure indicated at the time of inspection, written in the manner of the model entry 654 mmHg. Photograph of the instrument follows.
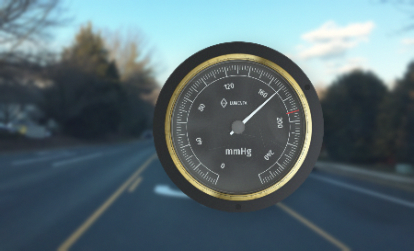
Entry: 170 mmHg
